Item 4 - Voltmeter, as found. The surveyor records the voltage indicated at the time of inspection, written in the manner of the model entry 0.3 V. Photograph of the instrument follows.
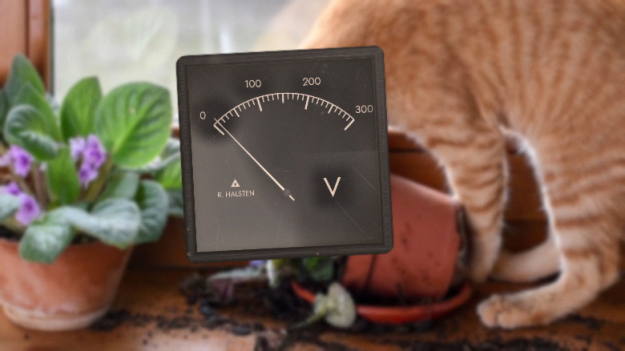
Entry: 10 V
